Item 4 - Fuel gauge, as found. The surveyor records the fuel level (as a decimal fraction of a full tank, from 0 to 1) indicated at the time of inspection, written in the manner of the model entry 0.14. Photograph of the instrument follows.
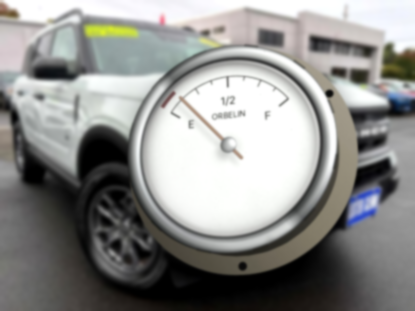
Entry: 0.125
